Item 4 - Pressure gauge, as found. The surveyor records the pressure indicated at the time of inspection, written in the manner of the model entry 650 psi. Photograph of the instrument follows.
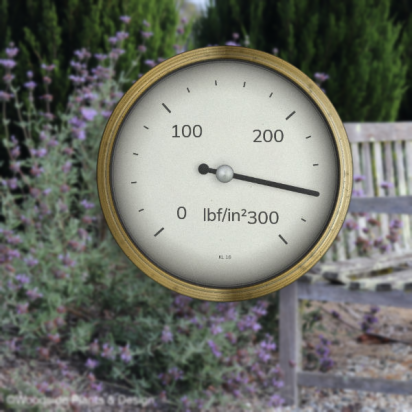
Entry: 260 psi
